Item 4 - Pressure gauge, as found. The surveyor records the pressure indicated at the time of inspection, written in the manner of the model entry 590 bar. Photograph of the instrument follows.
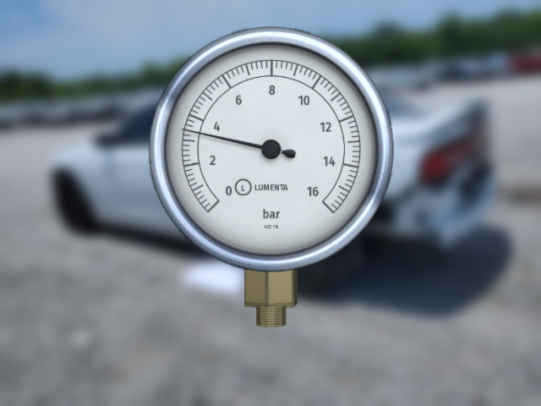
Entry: 3.4 bar
